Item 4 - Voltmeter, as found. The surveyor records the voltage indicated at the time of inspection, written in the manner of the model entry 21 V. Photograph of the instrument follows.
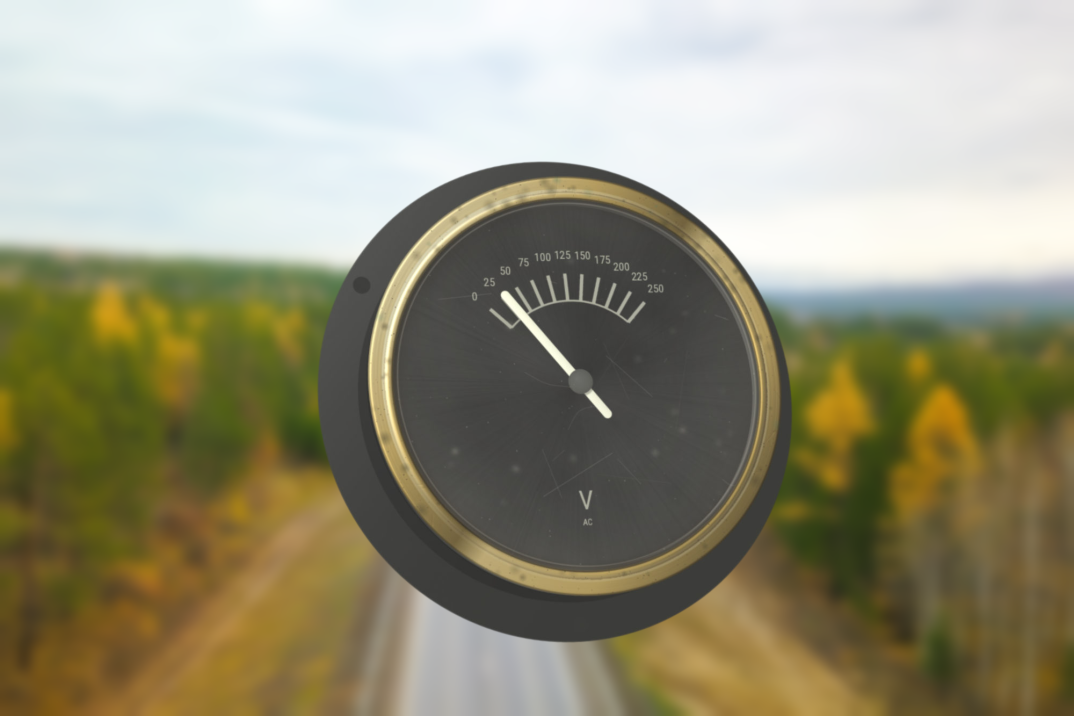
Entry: 25 V
